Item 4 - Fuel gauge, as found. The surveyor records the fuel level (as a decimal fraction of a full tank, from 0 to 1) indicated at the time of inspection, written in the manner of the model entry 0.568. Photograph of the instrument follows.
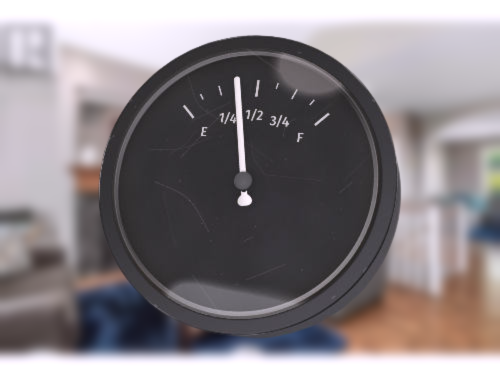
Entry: 0.375
